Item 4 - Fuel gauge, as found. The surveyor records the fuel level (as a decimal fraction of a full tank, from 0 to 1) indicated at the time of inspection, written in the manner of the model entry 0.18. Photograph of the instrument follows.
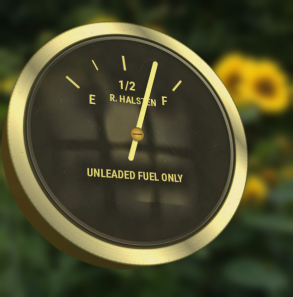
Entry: 0.75
